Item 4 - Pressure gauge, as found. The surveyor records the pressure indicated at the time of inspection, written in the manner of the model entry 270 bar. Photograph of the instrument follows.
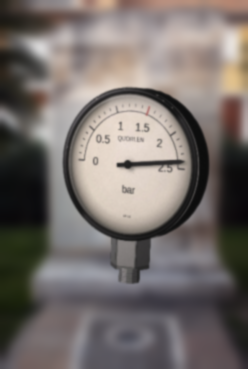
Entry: 2.4 bar
